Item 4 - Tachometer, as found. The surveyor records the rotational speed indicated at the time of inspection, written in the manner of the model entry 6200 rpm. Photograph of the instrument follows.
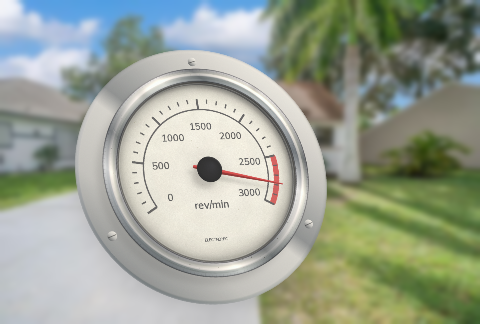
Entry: 2800 rpm
